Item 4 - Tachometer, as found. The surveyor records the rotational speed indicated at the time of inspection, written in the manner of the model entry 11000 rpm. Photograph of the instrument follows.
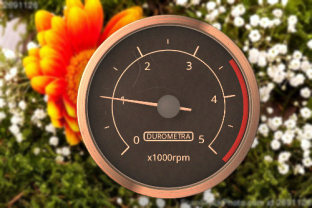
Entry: 1000 rpm
